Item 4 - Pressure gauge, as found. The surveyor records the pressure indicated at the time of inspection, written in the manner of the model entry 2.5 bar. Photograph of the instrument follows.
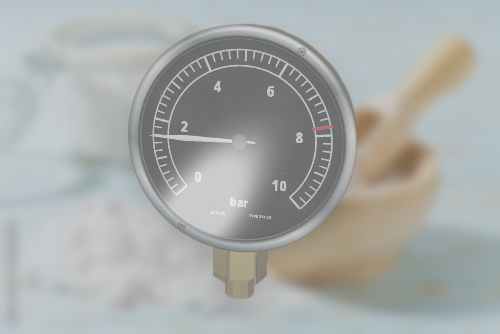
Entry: 1.6 bar
